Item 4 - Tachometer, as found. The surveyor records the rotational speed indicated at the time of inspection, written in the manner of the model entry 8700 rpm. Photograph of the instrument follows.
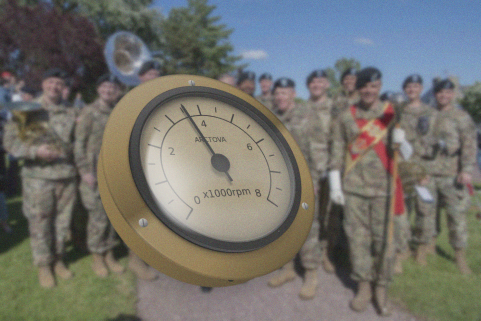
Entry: 3500 rpm
